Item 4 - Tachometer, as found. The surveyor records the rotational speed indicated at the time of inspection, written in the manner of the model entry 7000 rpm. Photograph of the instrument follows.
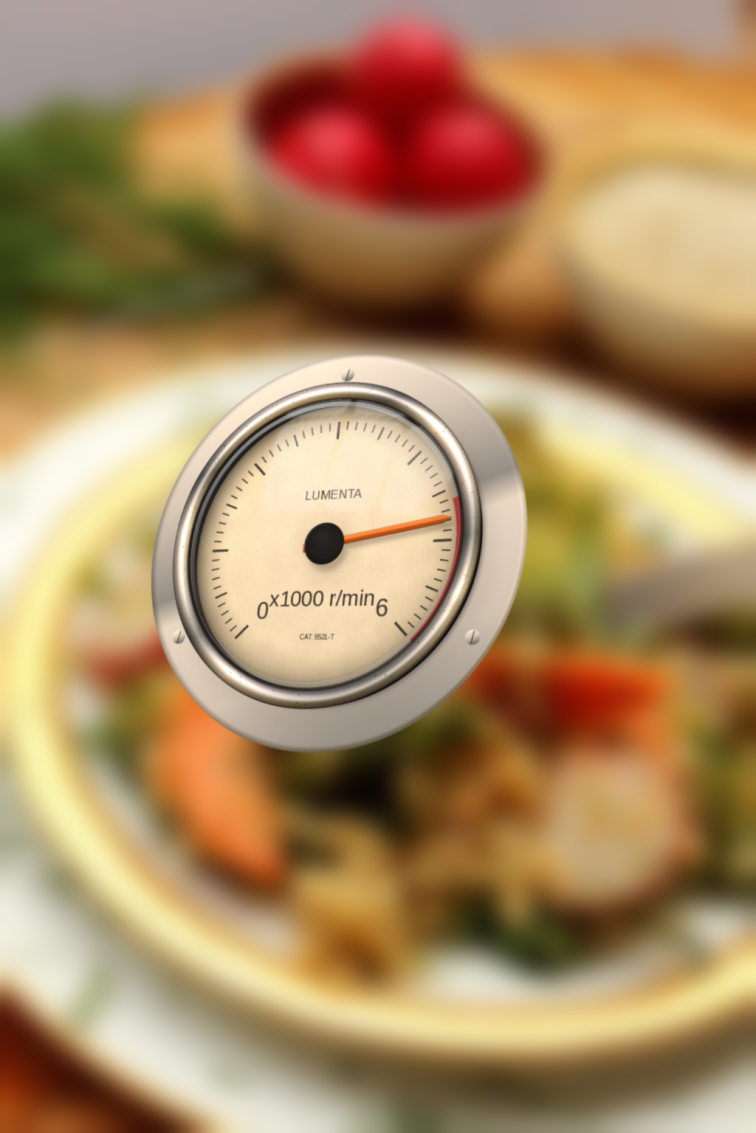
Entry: 4800 rpm
